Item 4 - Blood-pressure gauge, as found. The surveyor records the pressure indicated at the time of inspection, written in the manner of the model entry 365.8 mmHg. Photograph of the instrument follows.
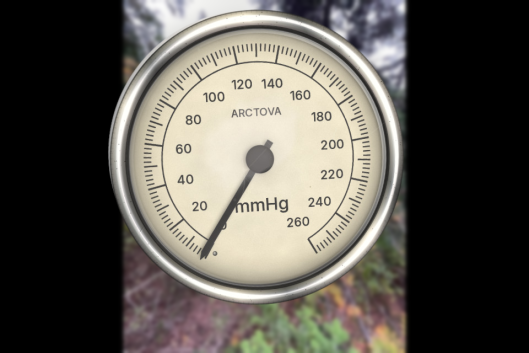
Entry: 2 mmHg
